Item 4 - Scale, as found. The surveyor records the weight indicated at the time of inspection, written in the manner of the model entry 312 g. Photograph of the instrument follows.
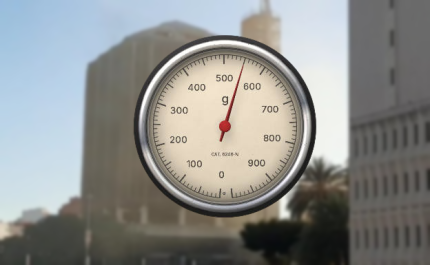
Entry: 550 g
